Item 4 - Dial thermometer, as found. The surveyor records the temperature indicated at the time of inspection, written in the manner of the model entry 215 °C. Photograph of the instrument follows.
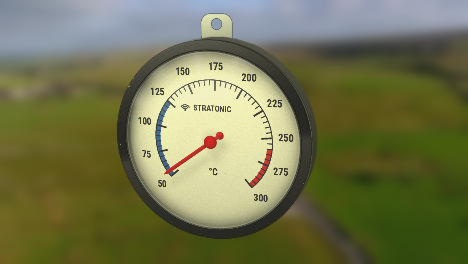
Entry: 55 °C
